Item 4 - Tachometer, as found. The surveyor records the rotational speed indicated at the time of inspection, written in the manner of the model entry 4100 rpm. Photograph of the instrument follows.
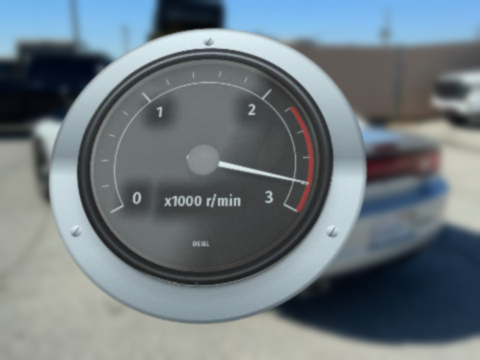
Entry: 2800 rpm
